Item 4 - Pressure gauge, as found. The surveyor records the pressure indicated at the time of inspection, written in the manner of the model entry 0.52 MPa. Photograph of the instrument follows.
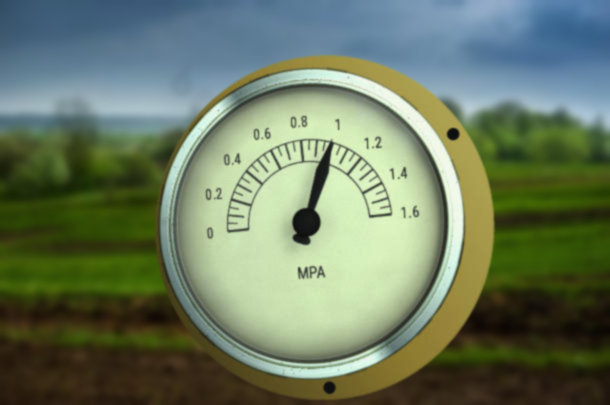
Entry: 1 MPa
